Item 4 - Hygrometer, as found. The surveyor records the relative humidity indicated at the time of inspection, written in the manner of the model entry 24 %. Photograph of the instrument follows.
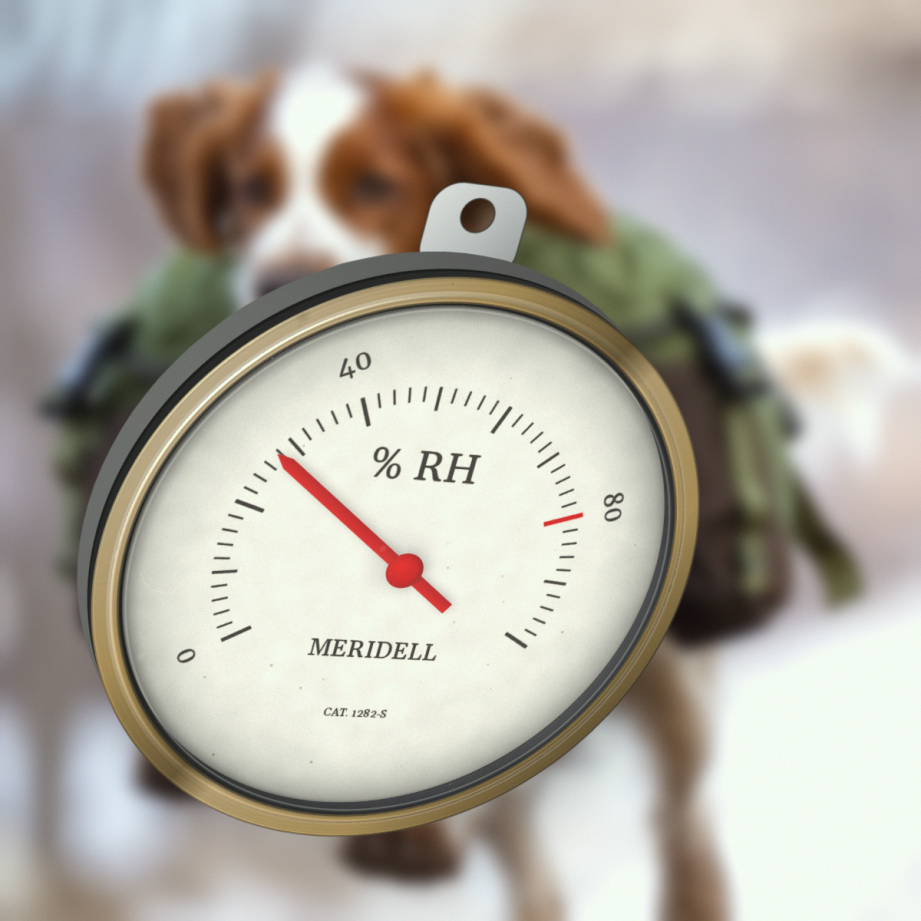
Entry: 28 %
